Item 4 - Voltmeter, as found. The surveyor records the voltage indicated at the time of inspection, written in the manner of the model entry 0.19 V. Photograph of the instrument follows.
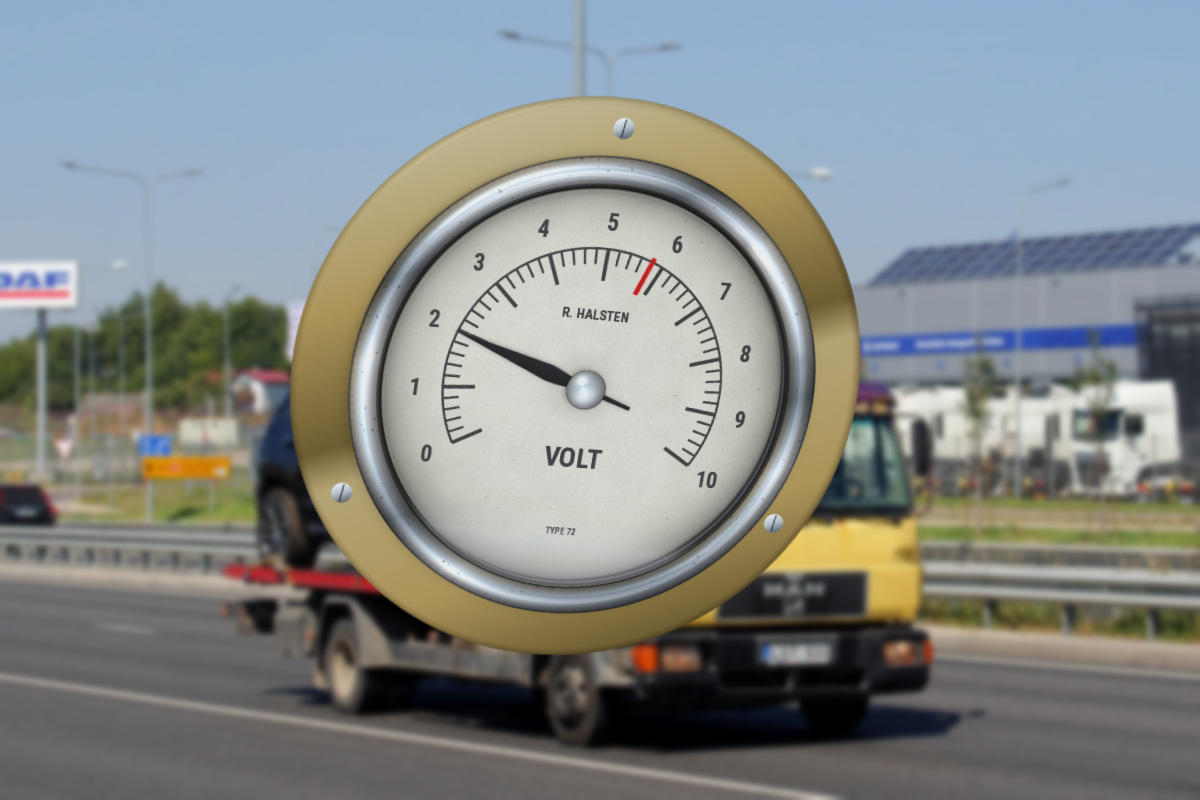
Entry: 2 V
